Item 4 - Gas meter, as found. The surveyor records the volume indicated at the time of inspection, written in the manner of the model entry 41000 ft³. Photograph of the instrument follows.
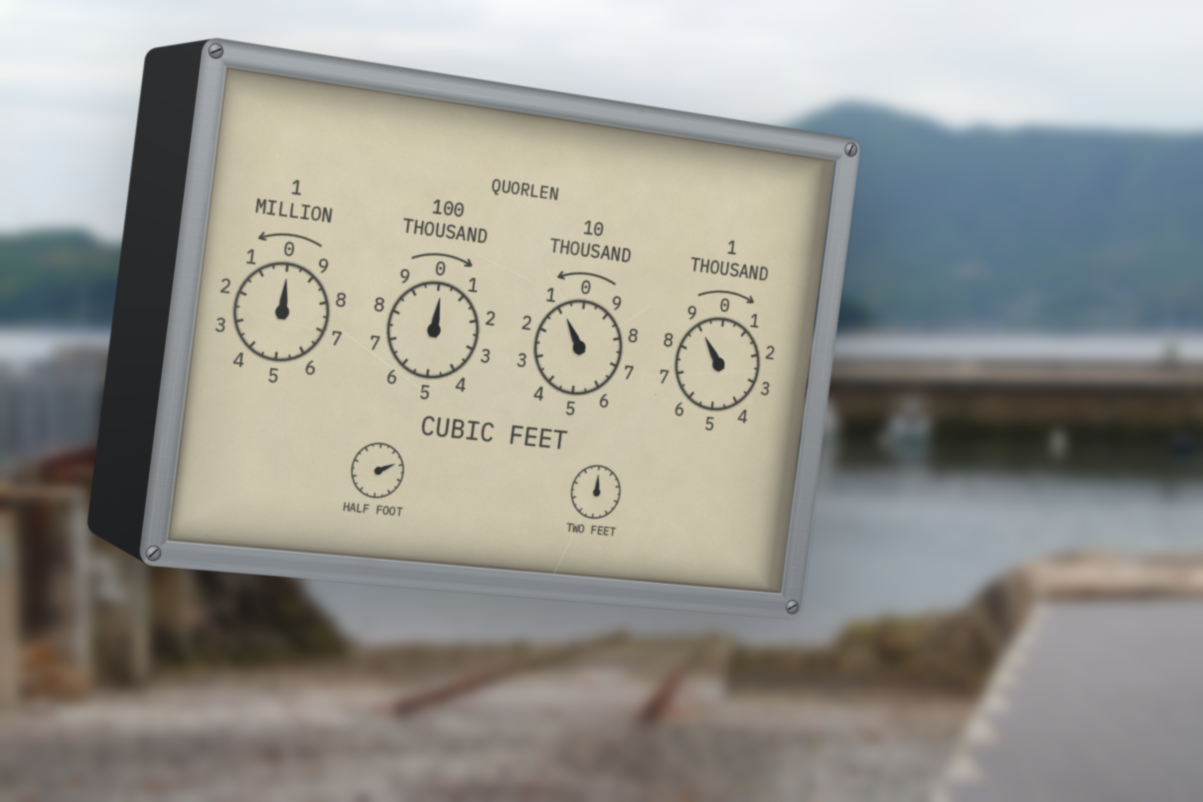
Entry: 900 ft³
